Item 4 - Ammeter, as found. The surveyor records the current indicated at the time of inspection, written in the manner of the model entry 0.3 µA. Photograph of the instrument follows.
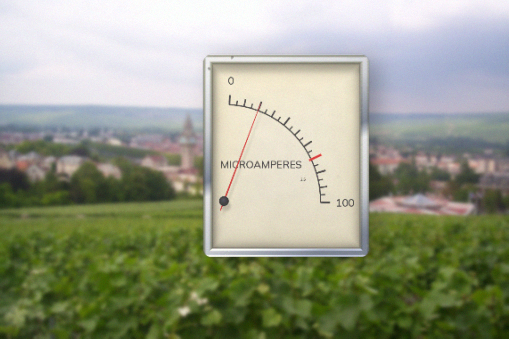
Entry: 20 µA
